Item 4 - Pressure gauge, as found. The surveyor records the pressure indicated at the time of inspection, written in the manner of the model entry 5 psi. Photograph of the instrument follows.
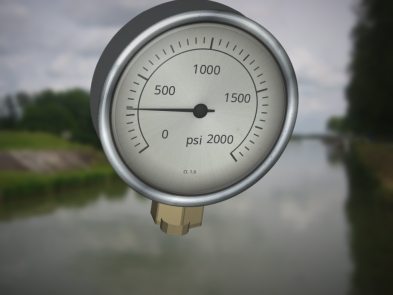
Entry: 300 psi
